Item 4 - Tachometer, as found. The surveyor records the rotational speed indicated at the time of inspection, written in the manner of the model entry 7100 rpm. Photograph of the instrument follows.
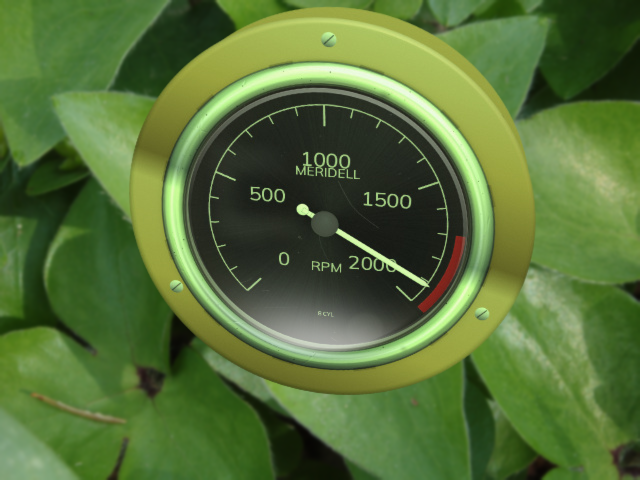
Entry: 1900 rpm
